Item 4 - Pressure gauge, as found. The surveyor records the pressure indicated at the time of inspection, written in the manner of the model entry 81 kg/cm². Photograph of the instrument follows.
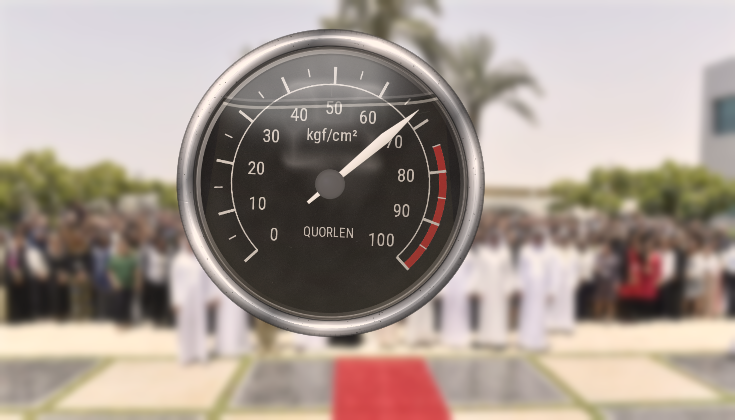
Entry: 67.5 kg/cm²
